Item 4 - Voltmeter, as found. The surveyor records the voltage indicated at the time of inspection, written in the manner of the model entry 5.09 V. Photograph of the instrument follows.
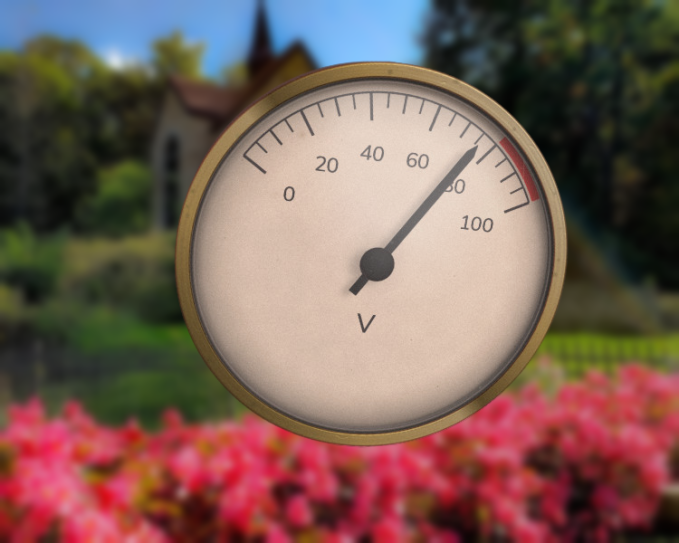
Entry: 75 V
